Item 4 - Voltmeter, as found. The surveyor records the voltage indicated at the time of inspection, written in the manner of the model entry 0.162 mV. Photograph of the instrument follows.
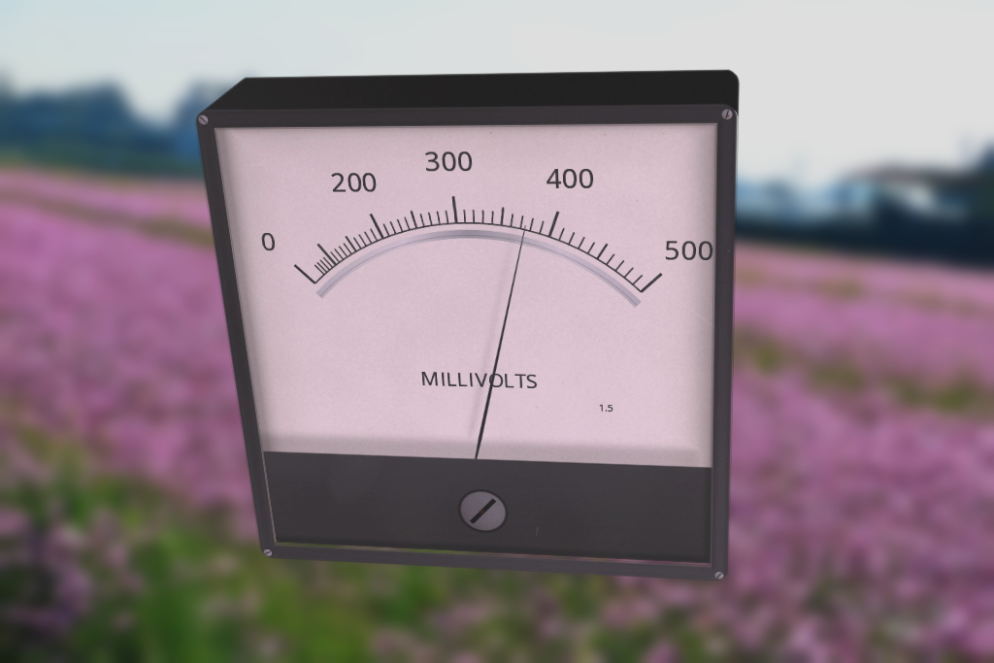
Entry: 375 mV
